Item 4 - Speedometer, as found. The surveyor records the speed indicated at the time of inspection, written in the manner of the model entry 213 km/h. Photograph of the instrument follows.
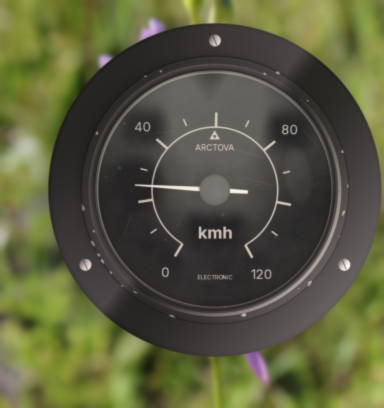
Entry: 25 km/h
